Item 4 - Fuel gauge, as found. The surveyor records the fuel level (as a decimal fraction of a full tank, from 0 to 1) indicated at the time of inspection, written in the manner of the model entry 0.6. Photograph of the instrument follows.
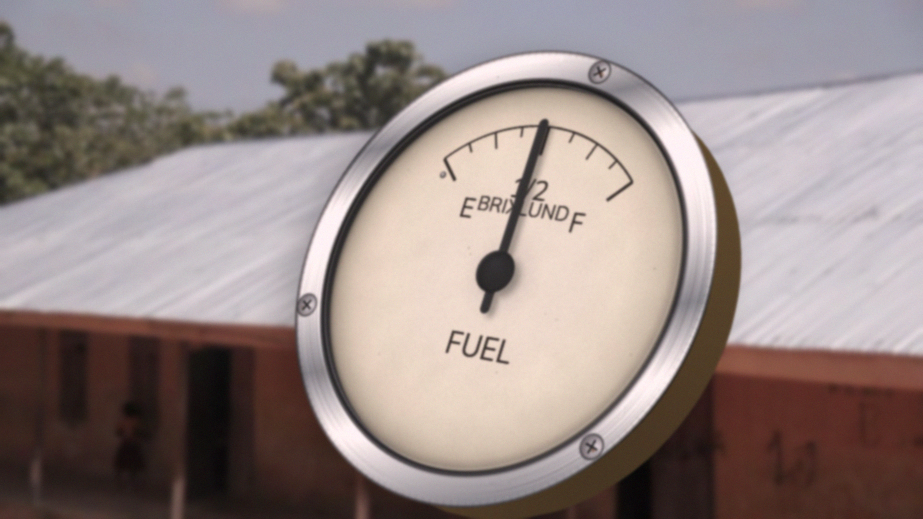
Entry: 0.5
